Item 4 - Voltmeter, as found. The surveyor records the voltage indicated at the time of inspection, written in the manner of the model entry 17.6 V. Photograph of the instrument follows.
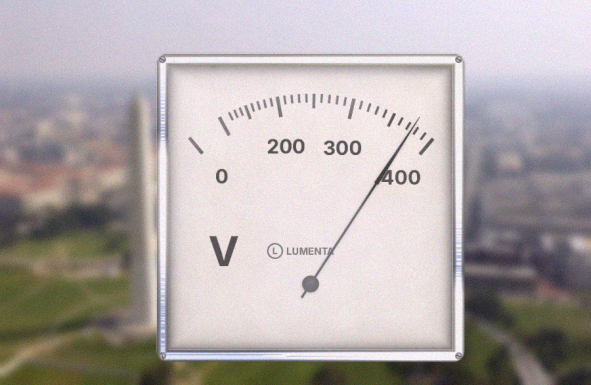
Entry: 375 V
